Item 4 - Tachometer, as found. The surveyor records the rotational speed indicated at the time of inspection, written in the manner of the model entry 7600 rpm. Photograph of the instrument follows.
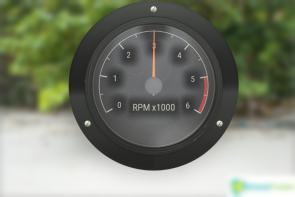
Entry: 3000 rpm
